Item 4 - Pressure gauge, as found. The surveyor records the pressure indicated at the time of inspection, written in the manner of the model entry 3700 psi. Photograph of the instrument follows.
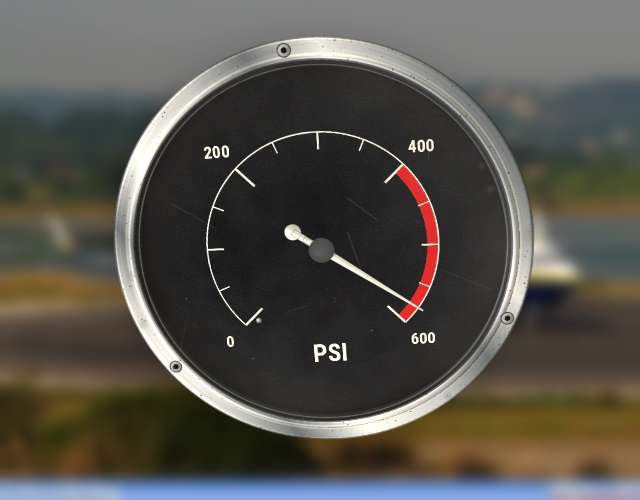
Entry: 575 psi
